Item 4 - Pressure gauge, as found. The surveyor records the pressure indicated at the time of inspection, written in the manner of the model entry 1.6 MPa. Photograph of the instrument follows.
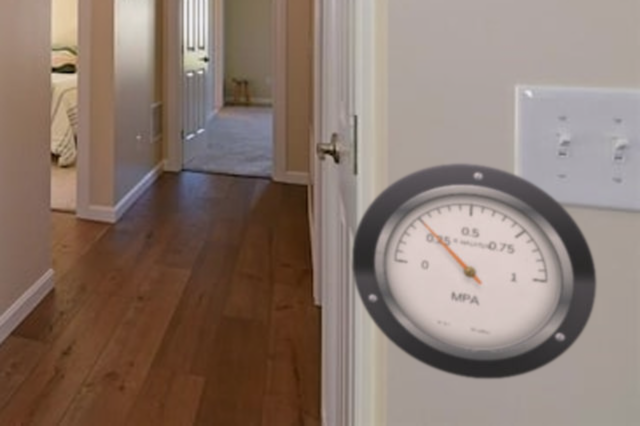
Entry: 0.25 MPa
